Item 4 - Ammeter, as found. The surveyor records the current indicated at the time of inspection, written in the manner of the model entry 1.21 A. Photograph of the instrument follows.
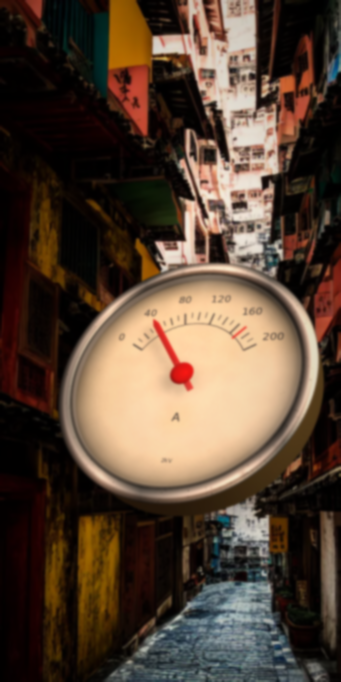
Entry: 40 A
